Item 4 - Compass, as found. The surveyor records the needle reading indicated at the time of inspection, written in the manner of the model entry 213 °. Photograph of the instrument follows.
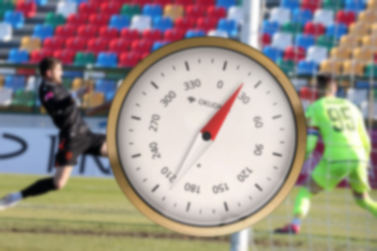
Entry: 20 °
